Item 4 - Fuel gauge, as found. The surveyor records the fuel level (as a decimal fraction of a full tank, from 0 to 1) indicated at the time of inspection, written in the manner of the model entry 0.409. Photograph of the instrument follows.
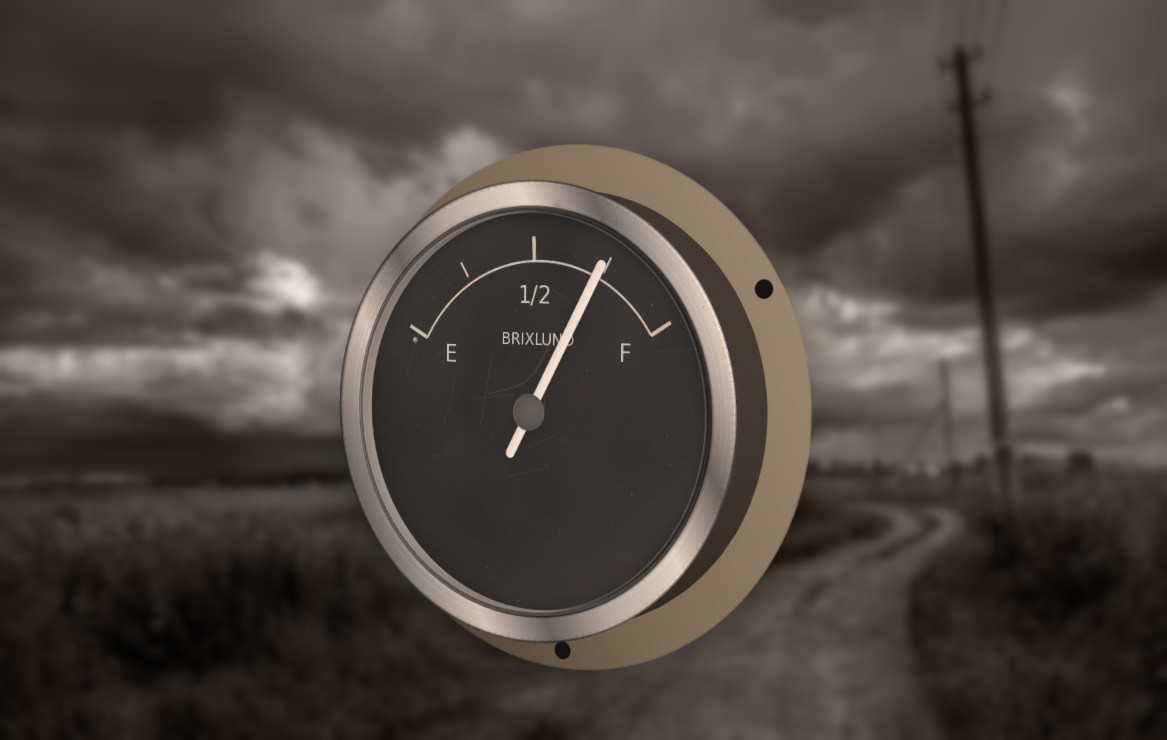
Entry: 0.75
